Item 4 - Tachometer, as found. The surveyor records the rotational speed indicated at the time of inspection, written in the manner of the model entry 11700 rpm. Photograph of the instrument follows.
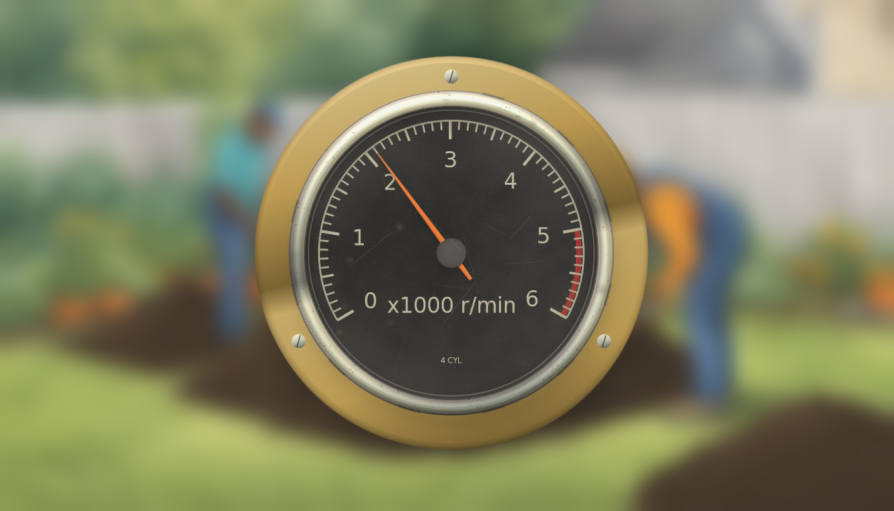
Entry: 2100 rpm
